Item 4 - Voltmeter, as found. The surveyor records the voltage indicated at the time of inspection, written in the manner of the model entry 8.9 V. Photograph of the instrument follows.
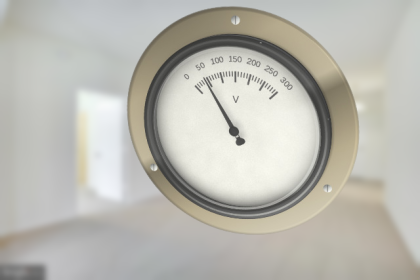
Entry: 50 V
